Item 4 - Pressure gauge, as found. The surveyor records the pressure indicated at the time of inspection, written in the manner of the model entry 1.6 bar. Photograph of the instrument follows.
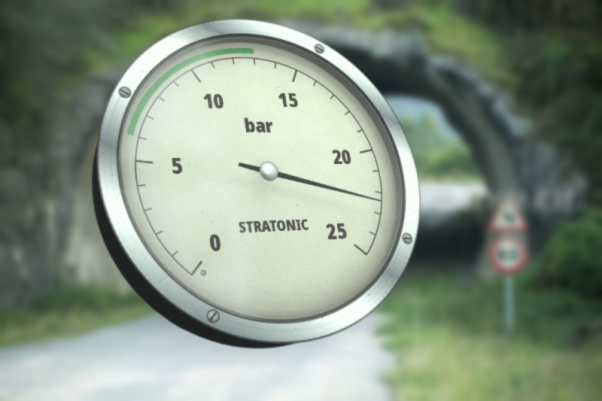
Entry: 22.5 bar
